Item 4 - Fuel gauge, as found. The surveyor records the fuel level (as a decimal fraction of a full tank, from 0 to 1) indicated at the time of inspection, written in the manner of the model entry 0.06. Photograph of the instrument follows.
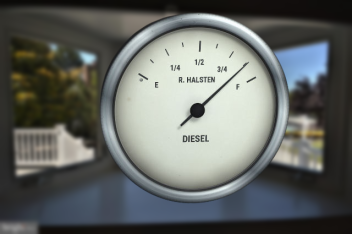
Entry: 0.875
